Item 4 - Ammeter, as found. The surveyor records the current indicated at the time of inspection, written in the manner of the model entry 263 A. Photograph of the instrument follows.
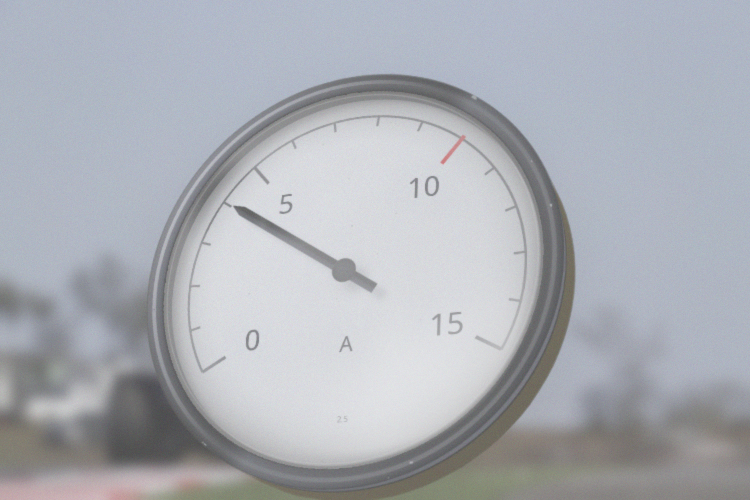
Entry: 4 A
